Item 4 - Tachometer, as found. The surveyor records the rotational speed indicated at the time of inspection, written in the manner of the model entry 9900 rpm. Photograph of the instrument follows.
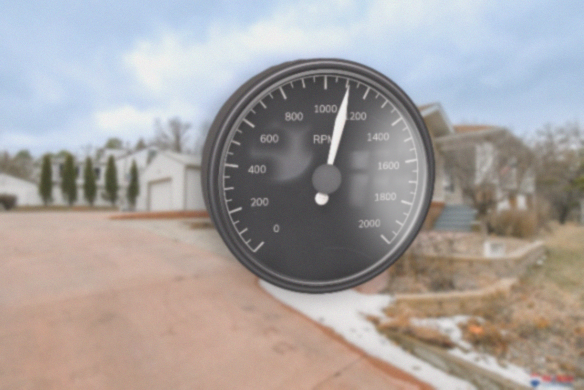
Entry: 1100 rpm
